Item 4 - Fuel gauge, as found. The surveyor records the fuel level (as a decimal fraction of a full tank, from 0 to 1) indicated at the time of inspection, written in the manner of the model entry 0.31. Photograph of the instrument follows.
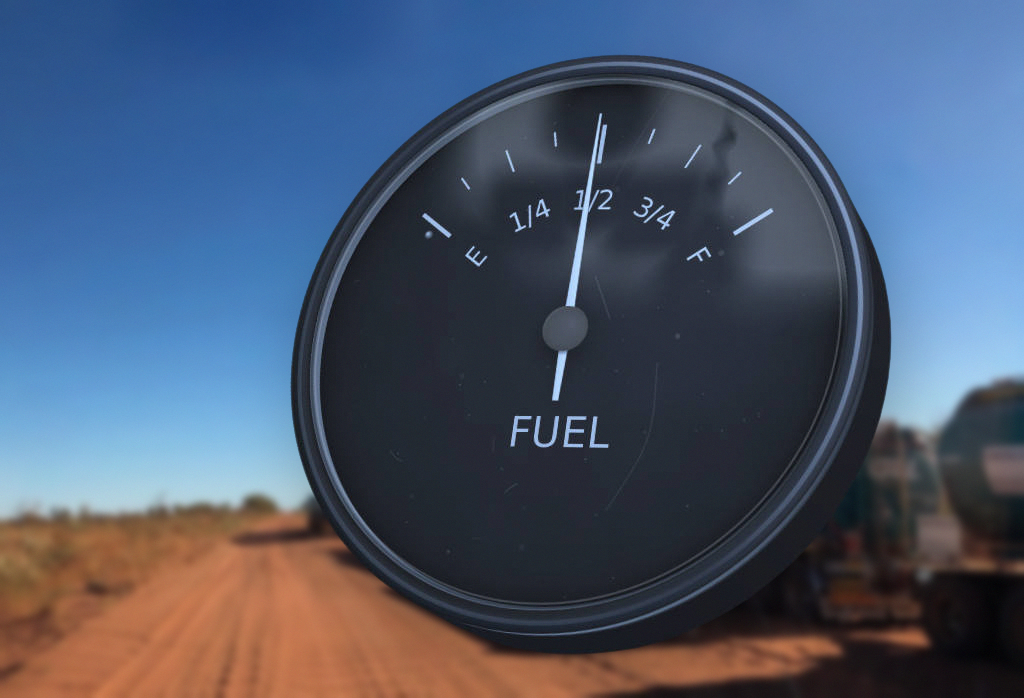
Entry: 0.5
